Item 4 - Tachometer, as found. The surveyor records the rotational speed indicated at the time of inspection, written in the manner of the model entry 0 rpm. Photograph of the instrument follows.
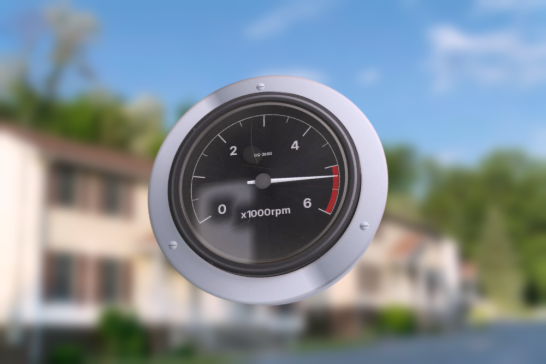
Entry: 5250 rpm
